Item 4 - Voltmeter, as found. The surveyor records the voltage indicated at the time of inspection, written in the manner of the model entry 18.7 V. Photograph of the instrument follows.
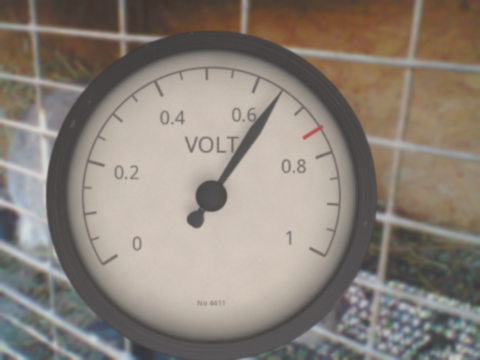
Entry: 0.65 V
